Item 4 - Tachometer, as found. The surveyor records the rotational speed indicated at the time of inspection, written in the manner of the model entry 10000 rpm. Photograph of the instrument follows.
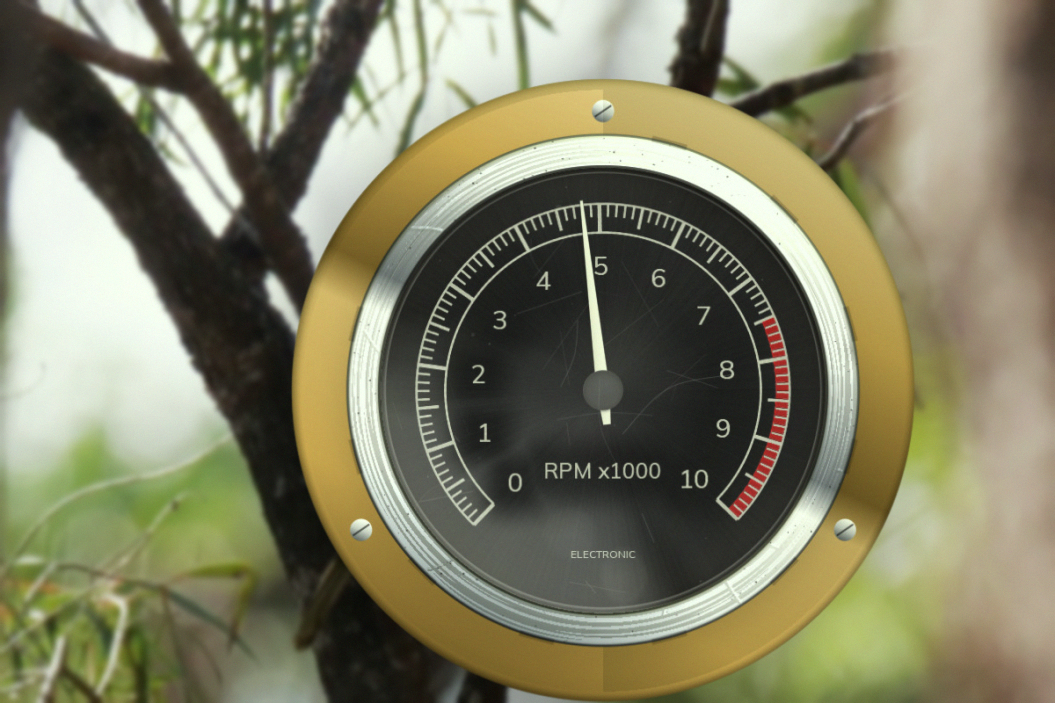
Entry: 4800 rpm
